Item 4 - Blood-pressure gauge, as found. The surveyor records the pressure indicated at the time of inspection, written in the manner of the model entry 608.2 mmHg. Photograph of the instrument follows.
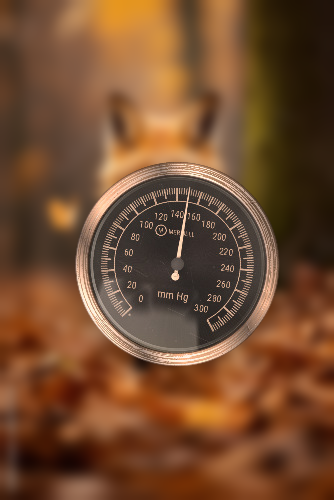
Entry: 150 mmHg
